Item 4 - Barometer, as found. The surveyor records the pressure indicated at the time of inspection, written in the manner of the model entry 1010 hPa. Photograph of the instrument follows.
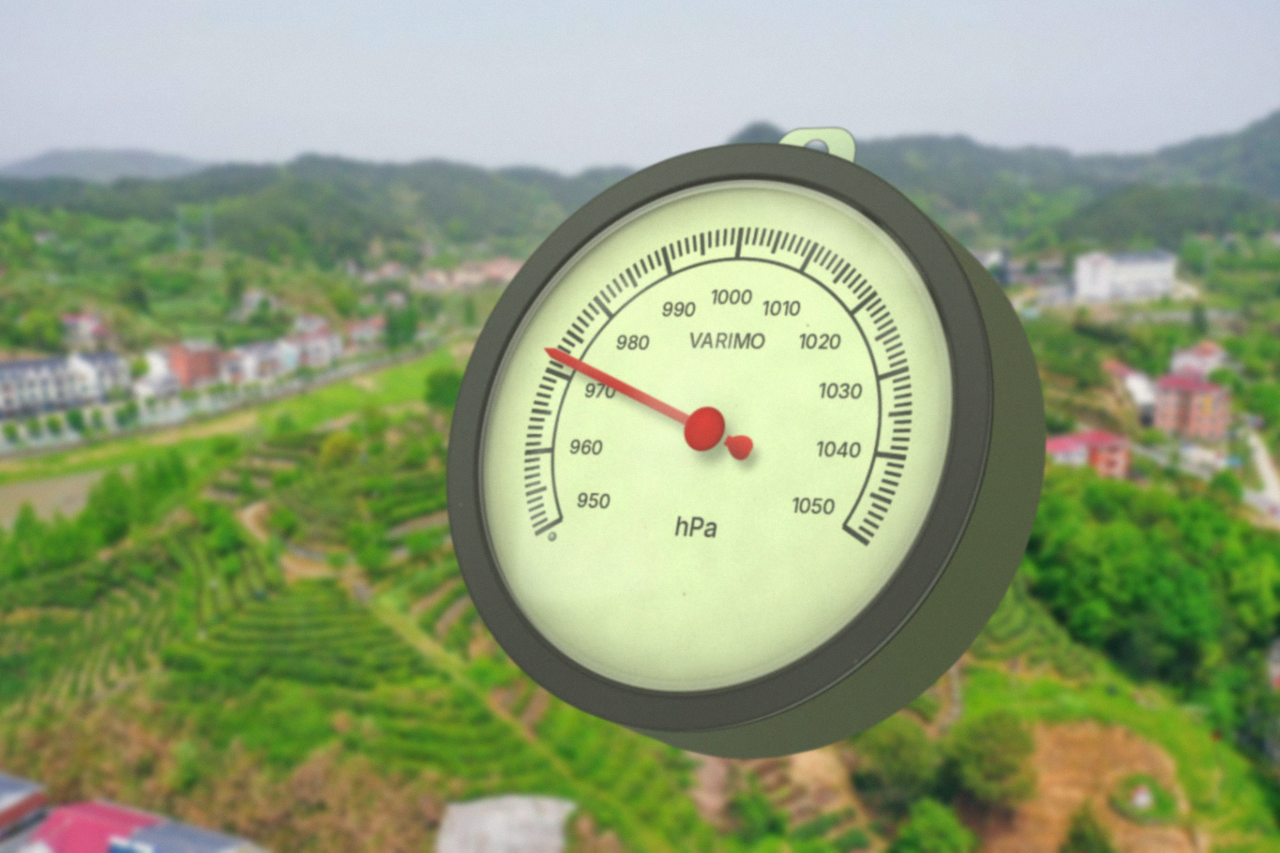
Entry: 972 hPa
